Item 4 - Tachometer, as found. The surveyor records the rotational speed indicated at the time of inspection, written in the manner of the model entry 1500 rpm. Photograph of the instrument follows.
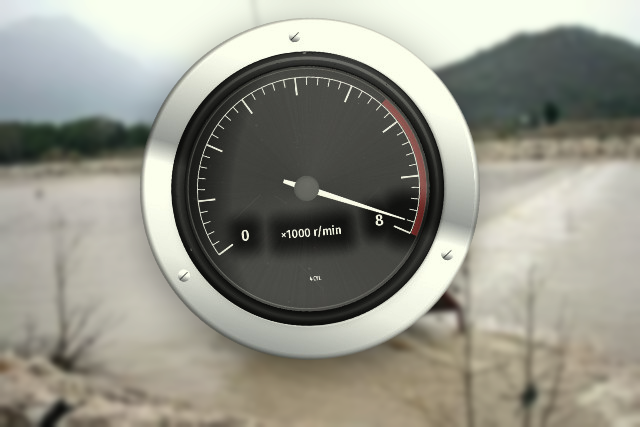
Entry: 7800 rpm
